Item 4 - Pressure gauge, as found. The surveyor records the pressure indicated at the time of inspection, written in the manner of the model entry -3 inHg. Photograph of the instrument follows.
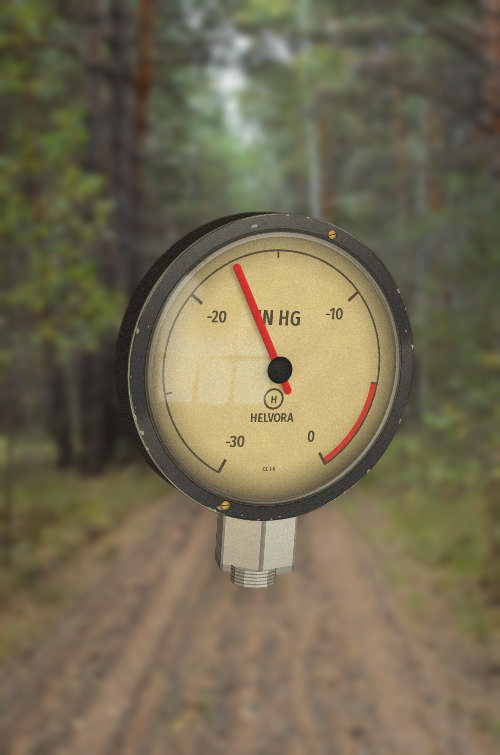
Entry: -17.5 inHg
